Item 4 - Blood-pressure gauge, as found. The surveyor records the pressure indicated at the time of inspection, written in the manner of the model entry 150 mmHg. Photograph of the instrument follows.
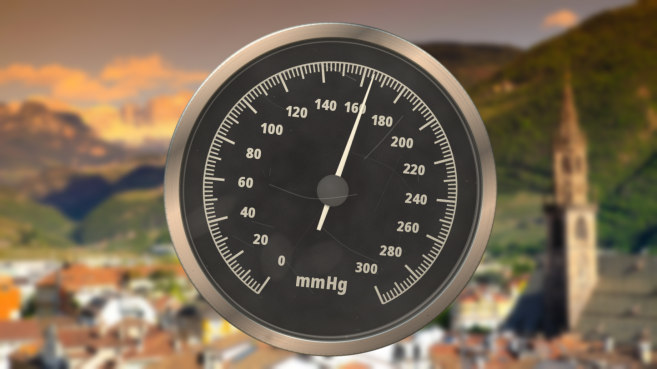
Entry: 164 mmHg
